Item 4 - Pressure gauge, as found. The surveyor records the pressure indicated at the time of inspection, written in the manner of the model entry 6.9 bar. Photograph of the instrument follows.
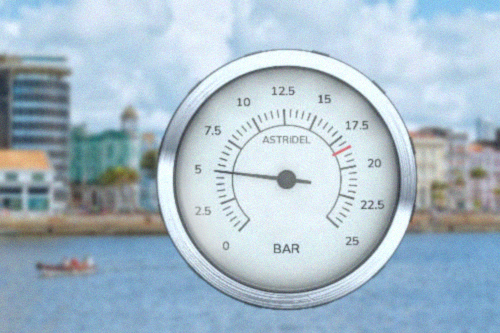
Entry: 5 bar
